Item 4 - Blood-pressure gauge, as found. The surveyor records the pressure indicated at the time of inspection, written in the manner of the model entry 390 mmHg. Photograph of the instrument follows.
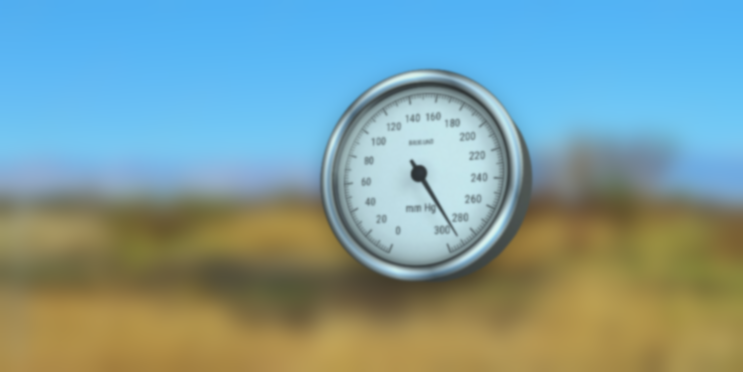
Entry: 290 mmHg
